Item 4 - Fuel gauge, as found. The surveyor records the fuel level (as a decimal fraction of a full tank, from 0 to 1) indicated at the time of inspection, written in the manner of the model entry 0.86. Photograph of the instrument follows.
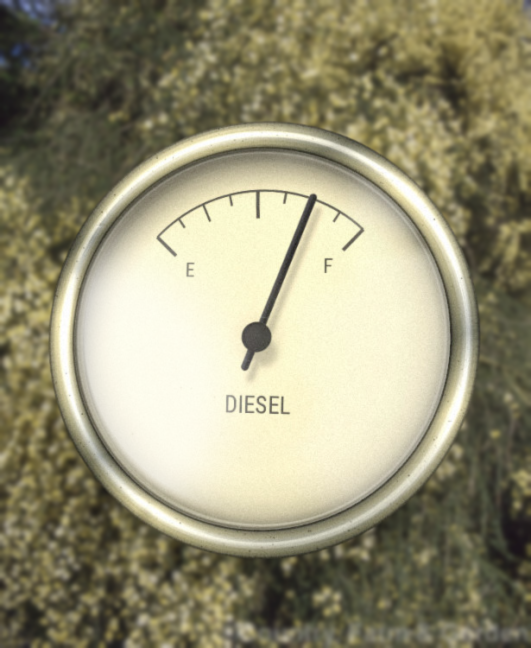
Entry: 0.75
